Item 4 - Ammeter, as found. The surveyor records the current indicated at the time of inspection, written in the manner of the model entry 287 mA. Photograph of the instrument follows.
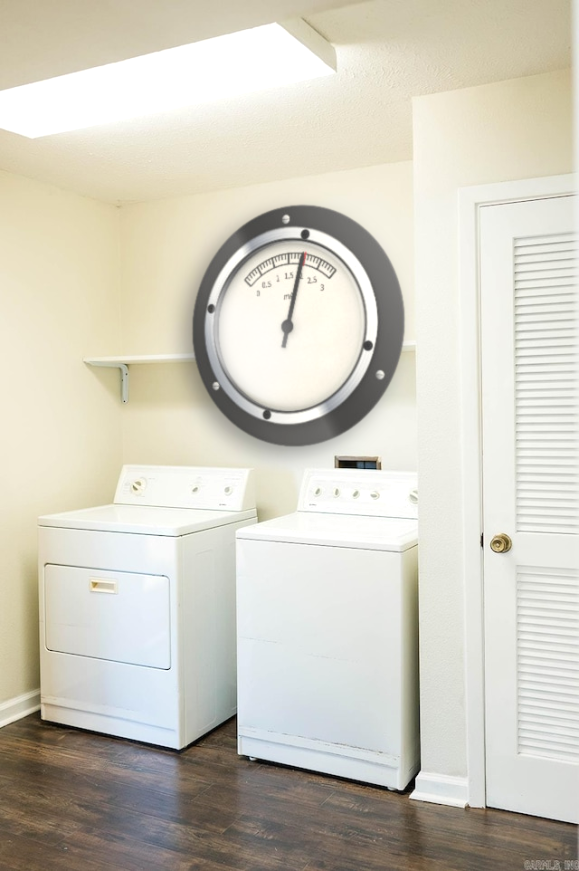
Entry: 2 mA
